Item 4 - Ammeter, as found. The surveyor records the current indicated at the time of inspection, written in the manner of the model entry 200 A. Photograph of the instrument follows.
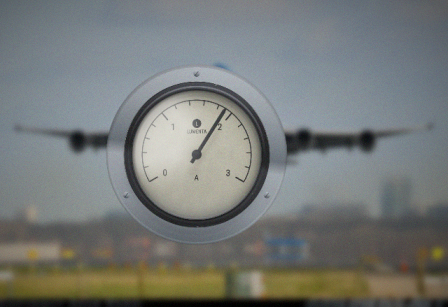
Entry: 1.9 A
